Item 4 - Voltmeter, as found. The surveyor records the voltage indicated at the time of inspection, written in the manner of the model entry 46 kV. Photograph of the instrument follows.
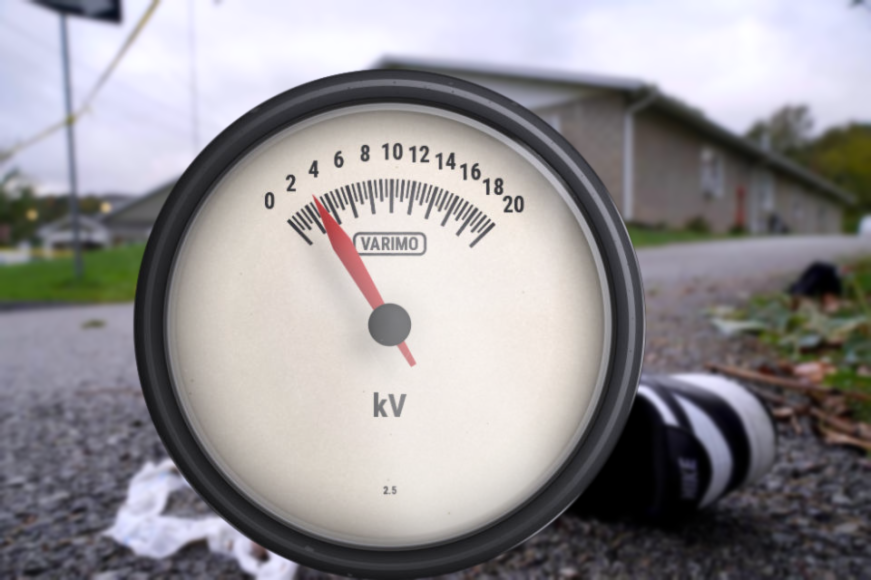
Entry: 3 kV
